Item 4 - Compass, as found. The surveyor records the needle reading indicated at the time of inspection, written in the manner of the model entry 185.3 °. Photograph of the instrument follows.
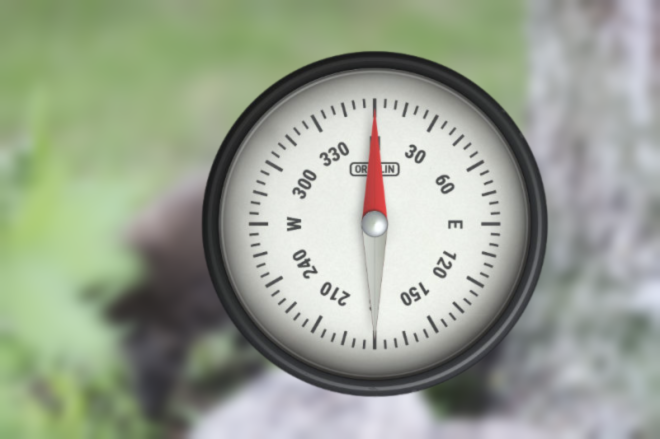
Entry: 0 °
